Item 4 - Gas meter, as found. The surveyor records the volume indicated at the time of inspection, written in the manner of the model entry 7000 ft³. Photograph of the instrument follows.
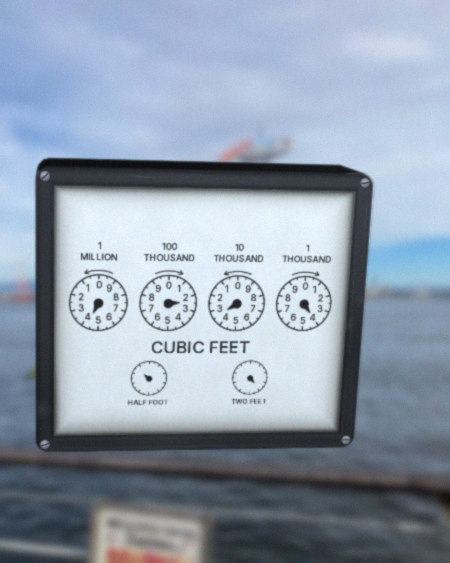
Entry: 423400 ft³
